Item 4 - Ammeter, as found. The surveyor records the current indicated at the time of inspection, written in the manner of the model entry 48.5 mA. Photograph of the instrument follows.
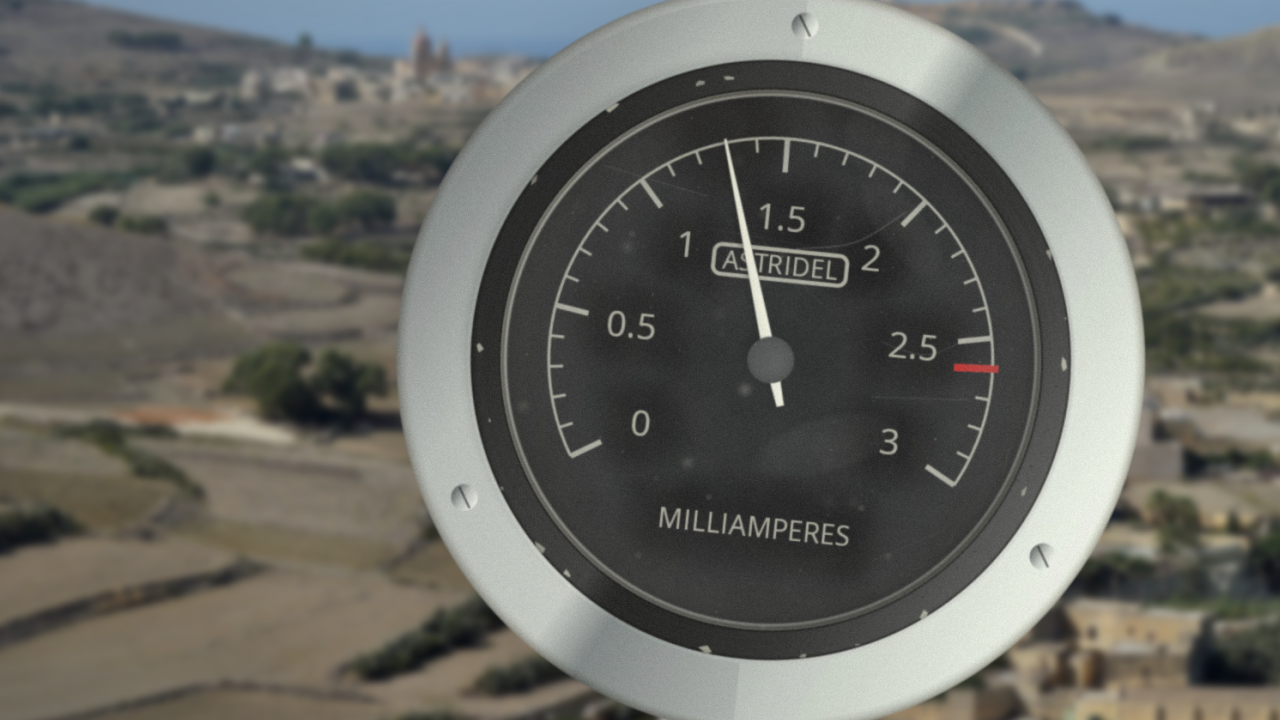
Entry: 1.3 mA
